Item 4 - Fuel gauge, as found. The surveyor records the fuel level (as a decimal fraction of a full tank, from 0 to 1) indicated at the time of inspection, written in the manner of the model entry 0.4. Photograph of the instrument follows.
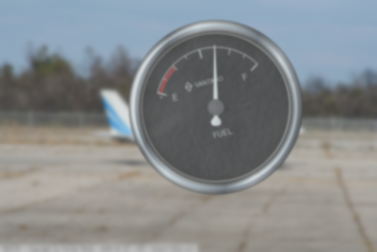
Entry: 0.625
